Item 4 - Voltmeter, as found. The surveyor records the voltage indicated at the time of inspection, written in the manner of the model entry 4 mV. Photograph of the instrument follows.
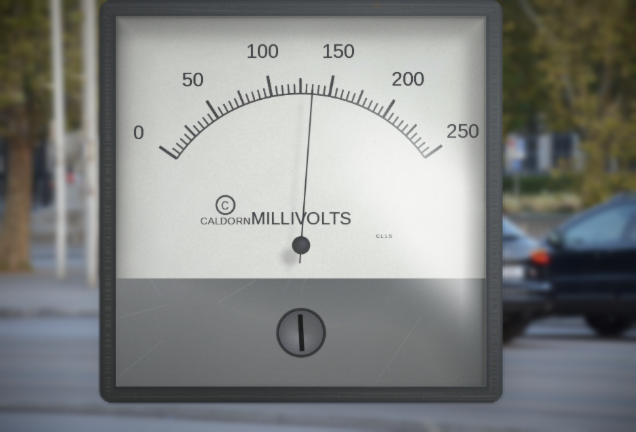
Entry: 135 mV
